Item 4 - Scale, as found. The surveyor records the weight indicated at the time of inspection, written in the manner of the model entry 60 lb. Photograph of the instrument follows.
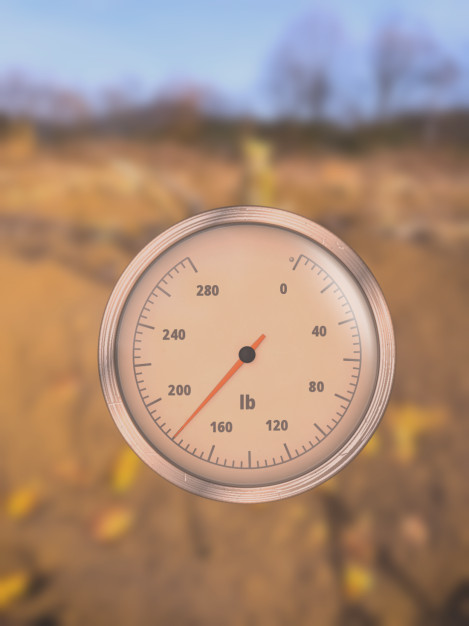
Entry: 180 lb
